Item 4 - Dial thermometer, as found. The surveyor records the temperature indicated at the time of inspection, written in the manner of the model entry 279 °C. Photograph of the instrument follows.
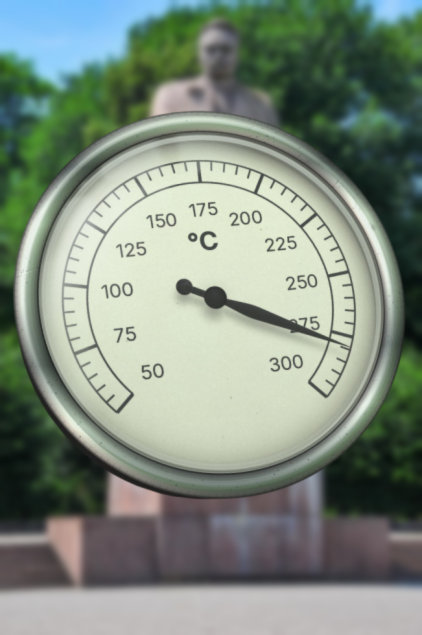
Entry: 280 °C
